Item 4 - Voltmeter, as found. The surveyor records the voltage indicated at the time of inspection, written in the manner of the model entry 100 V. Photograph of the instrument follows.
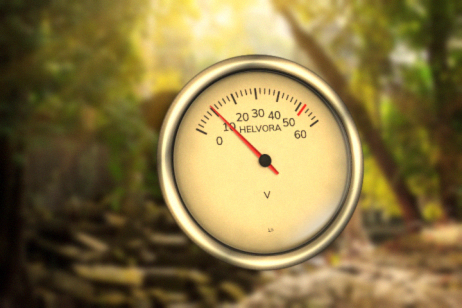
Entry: 10 V
